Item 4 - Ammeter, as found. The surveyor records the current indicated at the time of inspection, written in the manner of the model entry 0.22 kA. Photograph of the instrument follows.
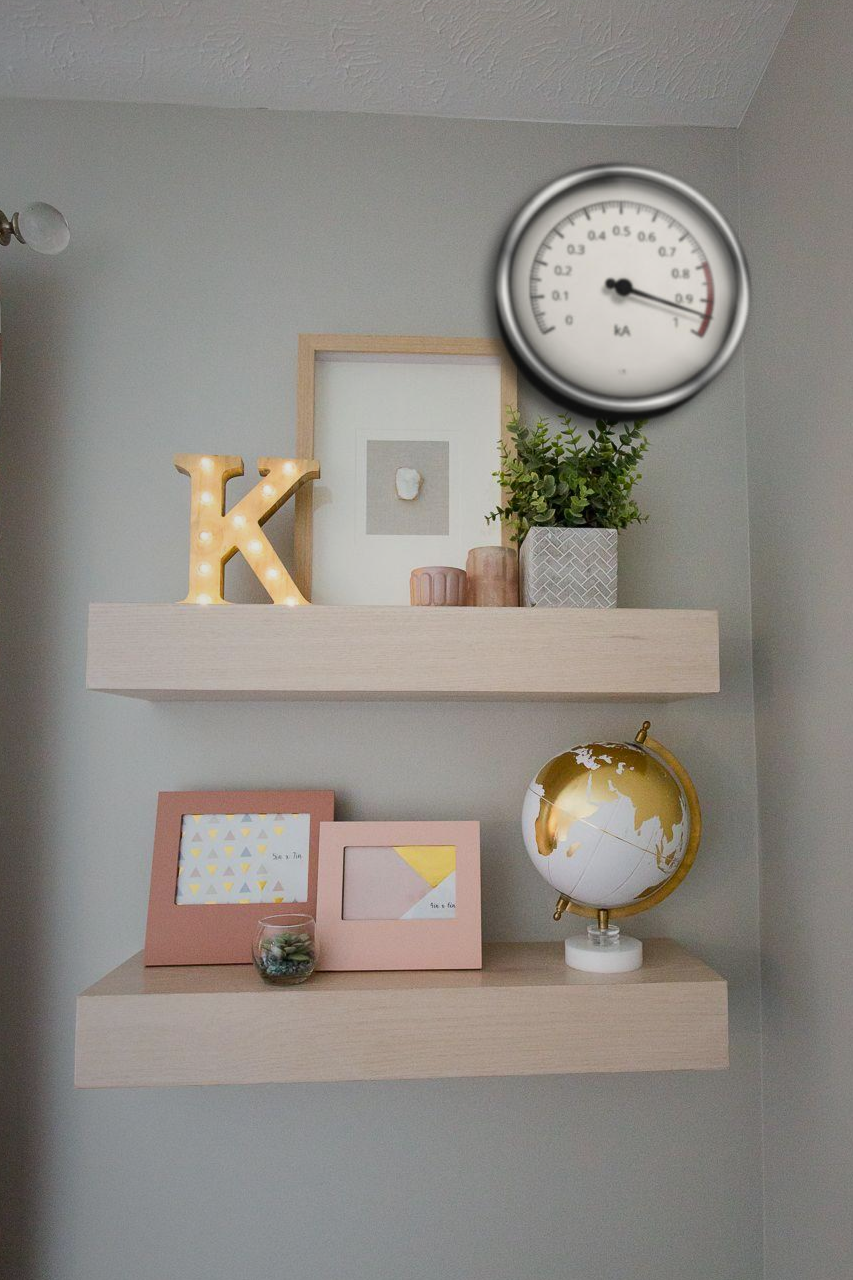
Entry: 0.95 kA
